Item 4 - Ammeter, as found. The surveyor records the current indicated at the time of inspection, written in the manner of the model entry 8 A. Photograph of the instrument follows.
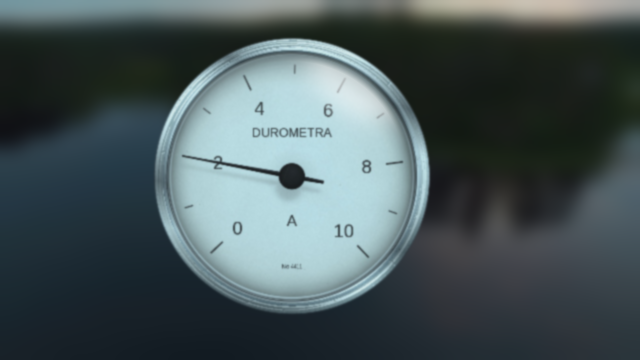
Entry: 2 A
